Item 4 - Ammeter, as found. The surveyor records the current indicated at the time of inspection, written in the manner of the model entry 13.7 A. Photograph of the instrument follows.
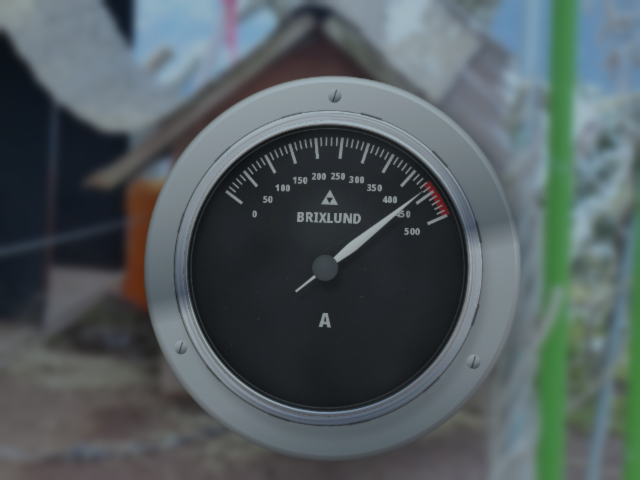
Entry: 440 A
